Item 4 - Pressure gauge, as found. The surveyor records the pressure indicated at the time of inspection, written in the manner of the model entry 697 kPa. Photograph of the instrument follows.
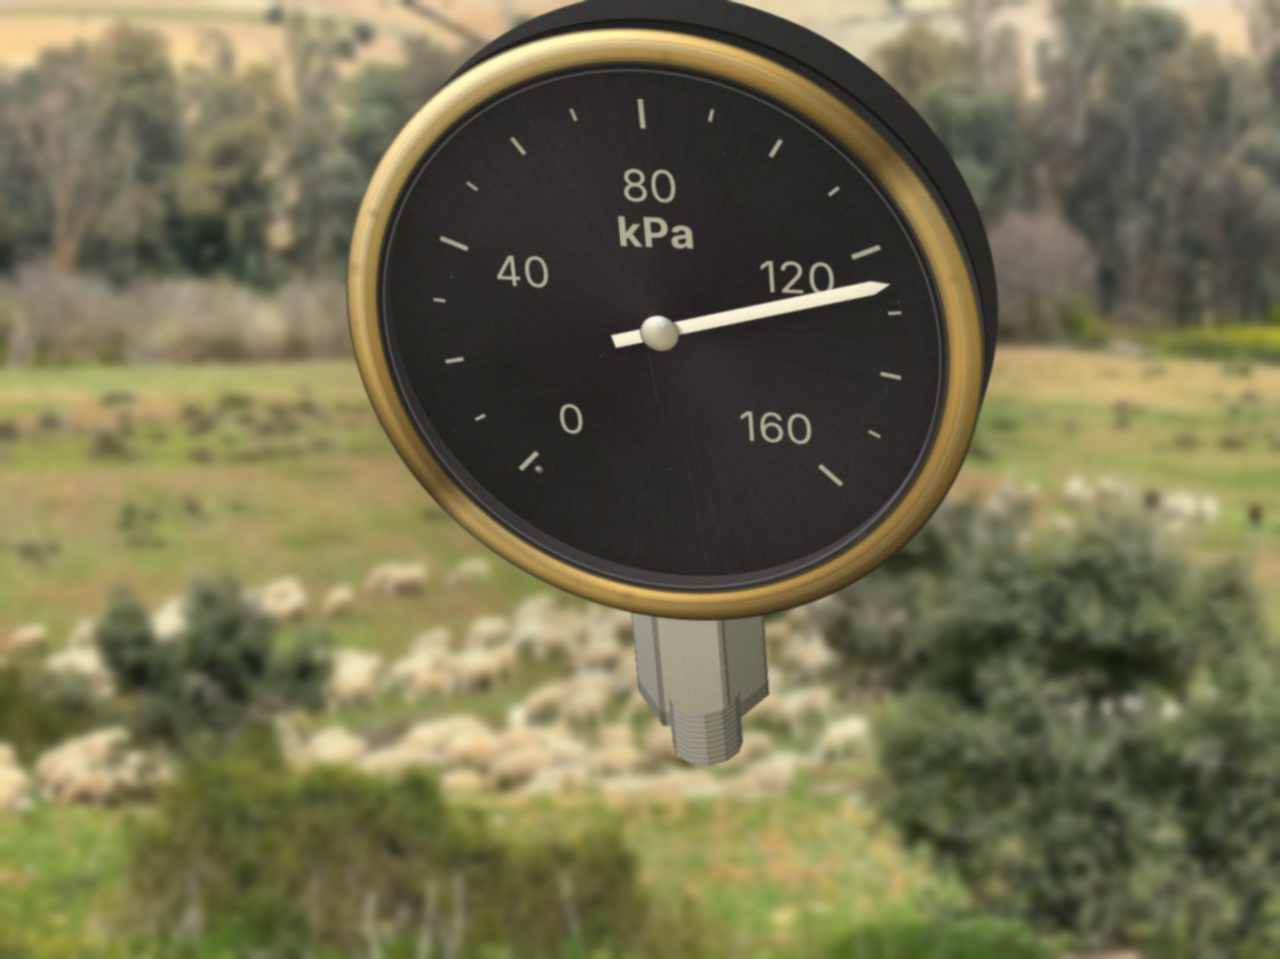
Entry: 125 kPa
